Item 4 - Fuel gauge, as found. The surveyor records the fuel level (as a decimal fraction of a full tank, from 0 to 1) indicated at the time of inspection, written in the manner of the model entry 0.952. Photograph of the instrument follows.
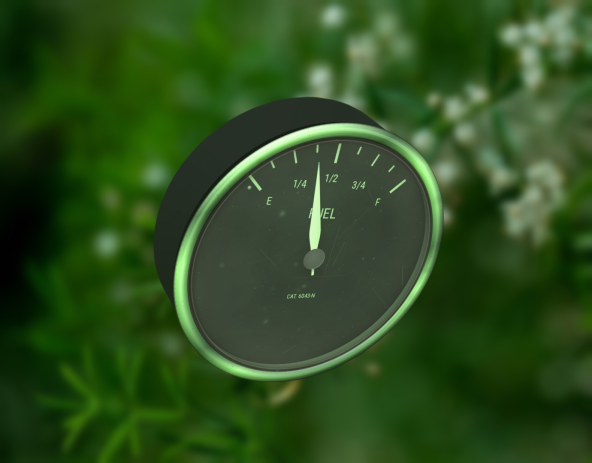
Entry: 0.375
